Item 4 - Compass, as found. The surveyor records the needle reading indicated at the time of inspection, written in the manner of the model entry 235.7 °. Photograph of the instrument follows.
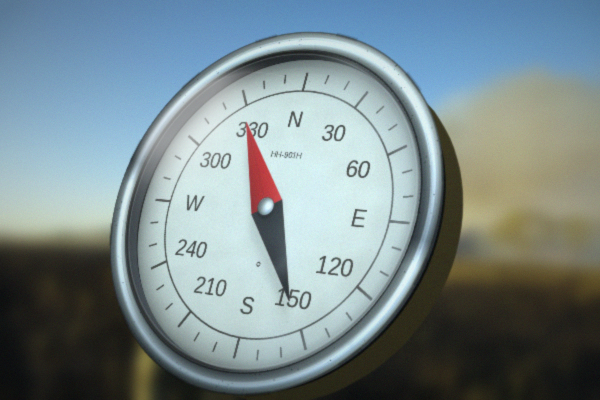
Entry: 330 °
